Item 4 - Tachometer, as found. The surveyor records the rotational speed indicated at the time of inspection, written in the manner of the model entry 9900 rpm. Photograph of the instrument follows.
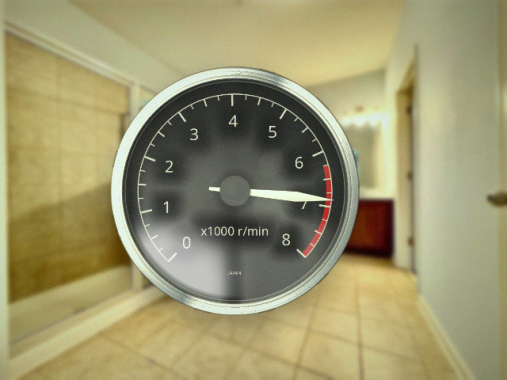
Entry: 6875 rpm
